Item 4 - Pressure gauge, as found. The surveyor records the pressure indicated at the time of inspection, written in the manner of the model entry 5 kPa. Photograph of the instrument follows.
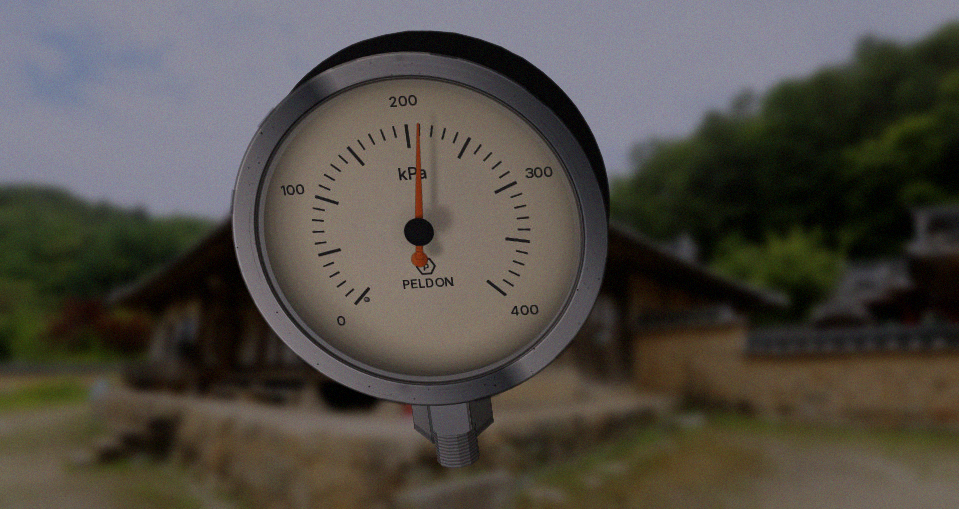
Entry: 210 kPa
